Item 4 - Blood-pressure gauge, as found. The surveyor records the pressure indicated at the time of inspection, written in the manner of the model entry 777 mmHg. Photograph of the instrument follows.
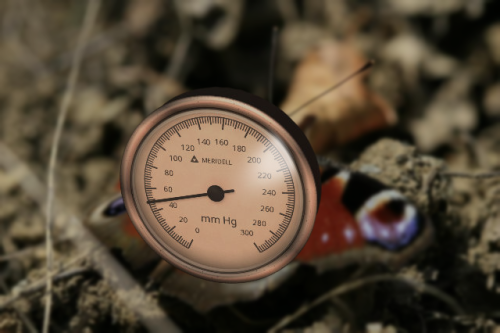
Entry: 50 mmHg
